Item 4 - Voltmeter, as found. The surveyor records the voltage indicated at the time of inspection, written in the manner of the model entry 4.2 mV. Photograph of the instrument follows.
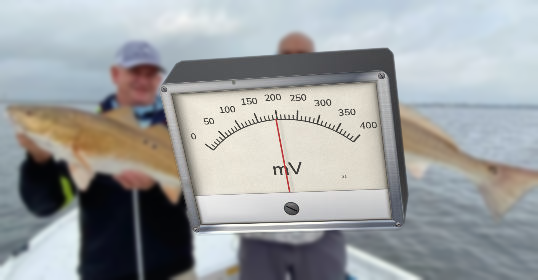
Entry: 200 mV
